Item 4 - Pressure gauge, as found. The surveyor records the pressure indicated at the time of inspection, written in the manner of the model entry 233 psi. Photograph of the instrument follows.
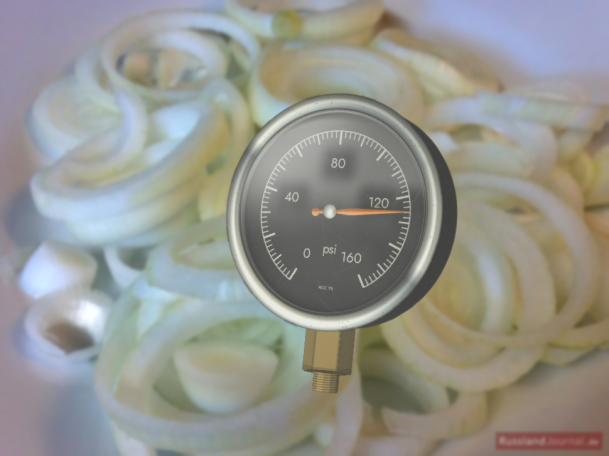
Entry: 126 psi
